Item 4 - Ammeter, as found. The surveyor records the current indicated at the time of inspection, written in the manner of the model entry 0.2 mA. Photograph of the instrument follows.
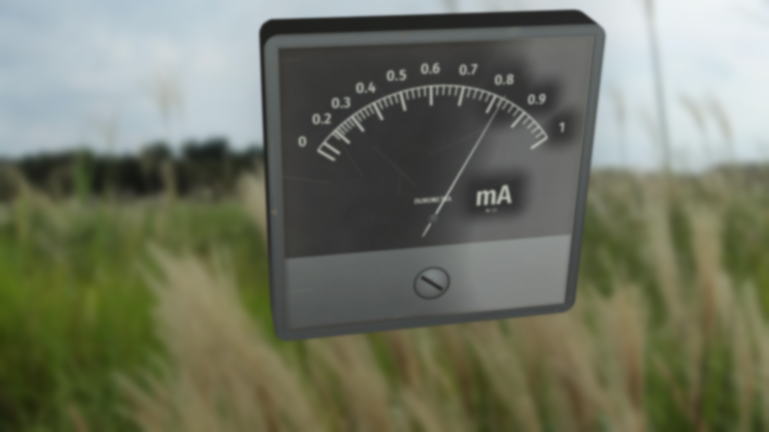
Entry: 0.82 mA
